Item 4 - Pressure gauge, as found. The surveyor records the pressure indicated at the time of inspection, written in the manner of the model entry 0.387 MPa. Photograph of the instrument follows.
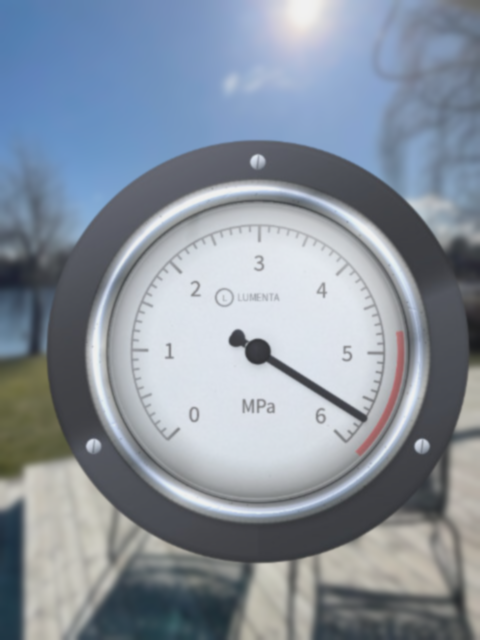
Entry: 5.7 MPa
